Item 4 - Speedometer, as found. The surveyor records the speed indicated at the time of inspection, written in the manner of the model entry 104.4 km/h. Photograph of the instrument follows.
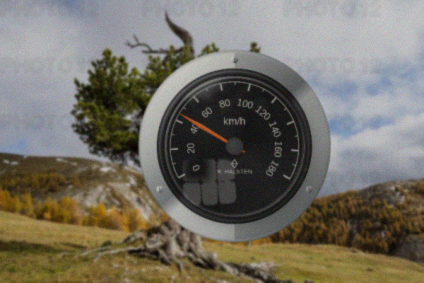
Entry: 45 km/h
